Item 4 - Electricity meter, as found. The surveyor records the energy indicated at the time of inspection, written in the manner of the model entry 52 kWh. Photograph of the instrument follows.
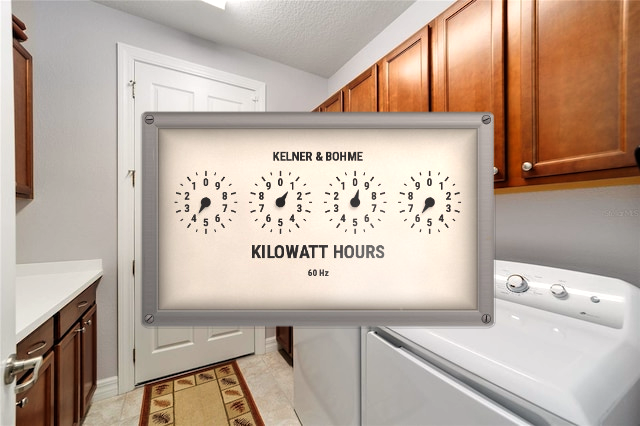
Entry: 4096 kWh
